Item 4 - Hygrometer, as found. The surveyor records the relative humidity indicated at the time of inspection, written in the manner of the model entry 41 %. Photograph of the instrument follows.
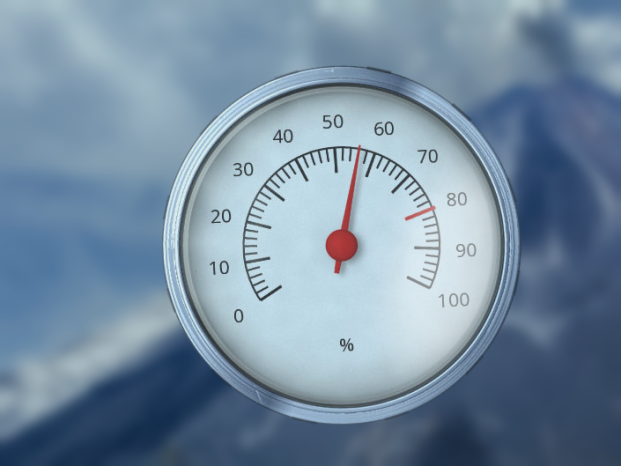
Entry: 56 %
